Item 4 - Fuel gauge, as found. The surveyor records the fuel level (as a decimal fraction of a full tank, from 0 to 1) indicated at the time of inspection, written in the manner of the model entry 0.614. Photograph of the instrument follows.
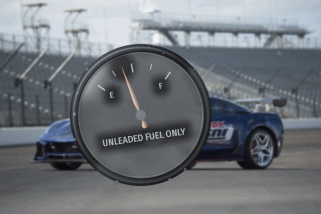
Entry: 0.375
